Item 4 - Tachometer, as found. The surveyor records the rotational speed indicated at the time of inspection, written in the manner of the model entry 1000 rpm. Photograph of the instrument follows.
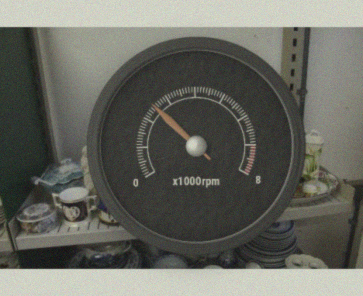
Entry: 2500 rpm
